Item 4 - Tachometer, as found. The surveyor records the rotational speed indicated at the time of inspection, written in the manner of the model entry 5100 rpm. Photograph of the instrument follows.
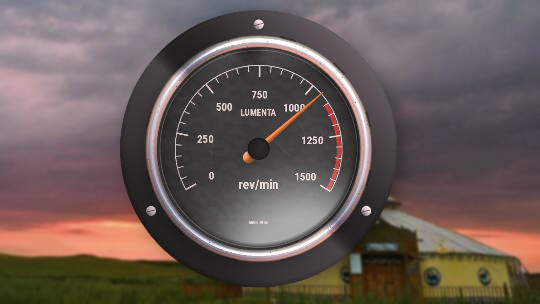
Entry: 1050 rpm
